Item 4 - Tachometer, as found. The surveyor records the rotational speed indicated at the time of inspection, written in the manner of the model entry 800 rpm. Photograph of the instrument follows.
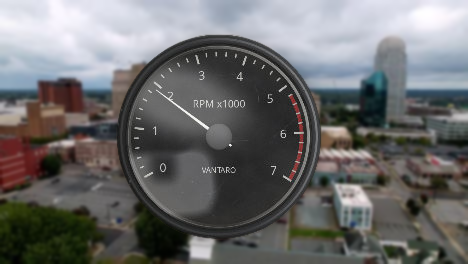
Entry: 1900 rpm
